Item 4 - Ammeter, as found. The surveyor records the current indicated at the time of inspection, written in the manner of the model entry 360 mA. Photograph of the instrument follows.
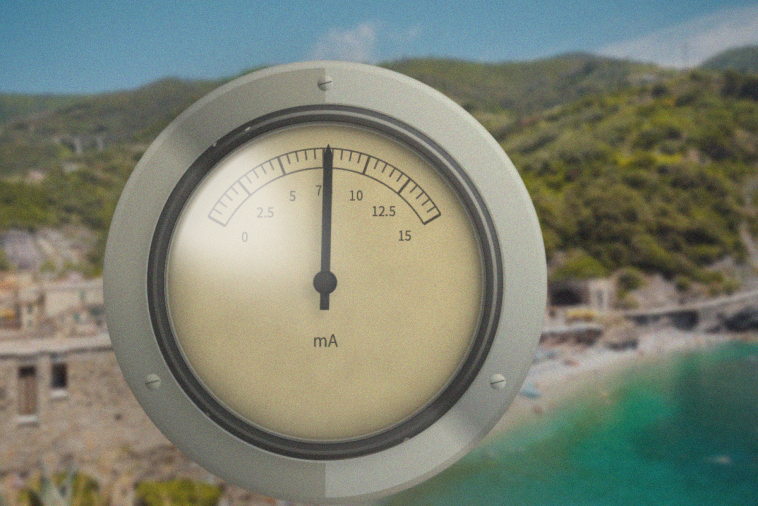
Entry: 7.75 mA
